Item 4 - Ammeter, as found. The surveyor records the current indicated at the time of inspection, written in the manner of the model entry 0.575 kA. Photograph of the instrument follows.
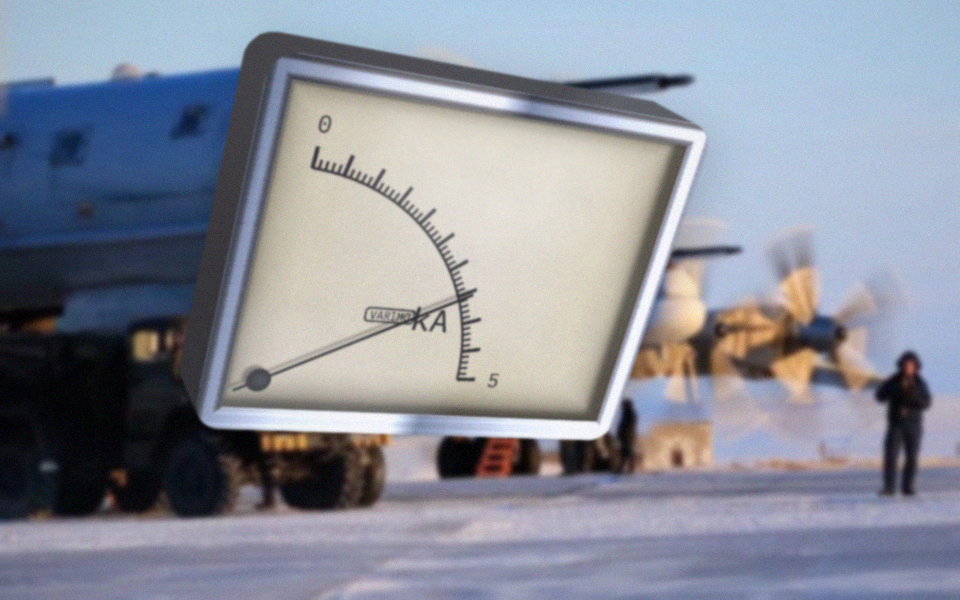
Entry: 3.5 kA
